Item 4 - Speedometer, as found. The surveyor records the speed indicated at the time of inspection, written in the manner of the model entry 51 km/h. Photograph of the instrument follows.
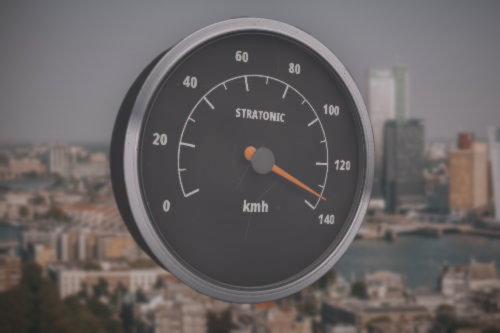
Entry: 135 km/h
